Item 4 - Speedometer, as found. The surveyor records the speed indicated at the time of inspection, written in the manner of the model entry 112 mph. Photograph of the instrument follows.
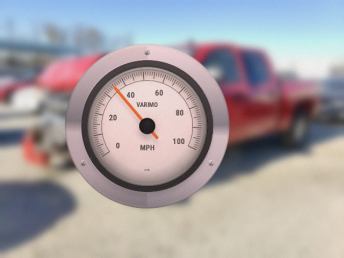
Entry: 35 mph
